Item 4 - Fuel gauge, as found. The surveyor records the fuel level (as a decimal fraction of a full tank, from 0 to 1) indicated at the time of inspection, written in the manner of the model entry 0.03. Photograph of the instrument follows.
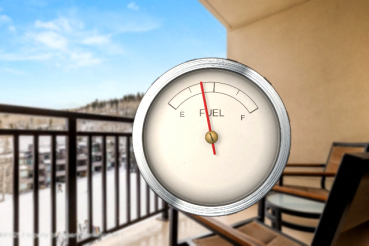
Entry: 0.375
